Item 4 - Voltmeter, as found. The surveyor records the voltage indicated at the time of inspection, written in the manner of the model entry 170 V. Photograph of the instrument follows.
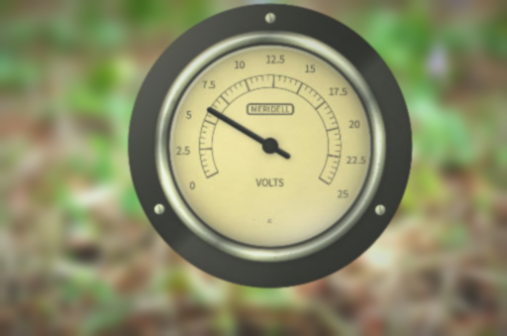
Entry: 6 V
